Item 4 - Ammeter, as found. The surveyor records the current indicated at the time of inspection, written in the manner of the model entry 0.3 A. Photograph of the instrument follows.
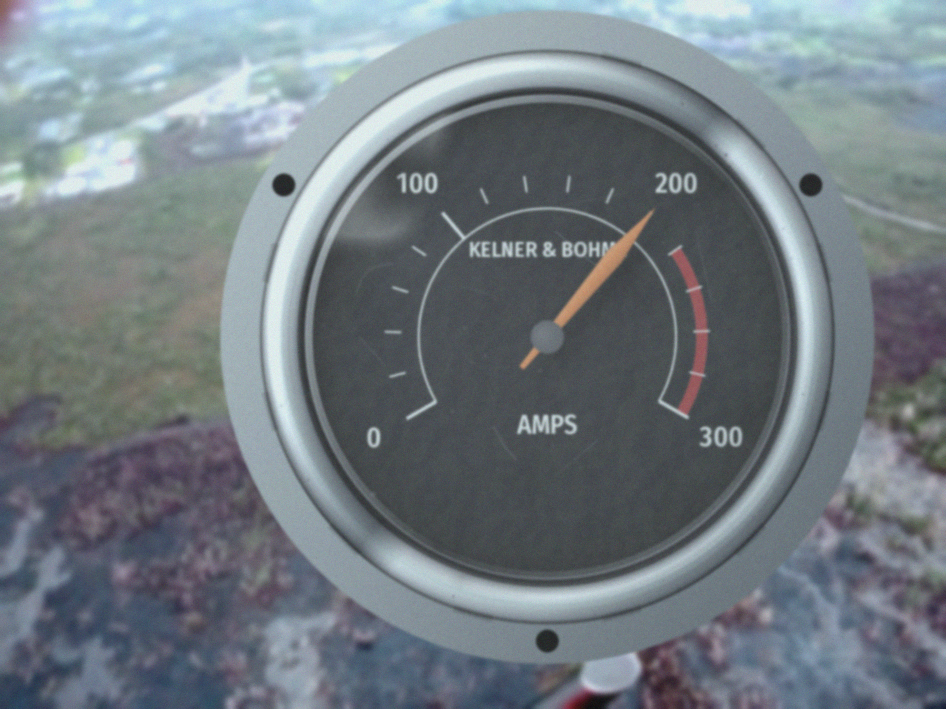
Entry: 200 A
